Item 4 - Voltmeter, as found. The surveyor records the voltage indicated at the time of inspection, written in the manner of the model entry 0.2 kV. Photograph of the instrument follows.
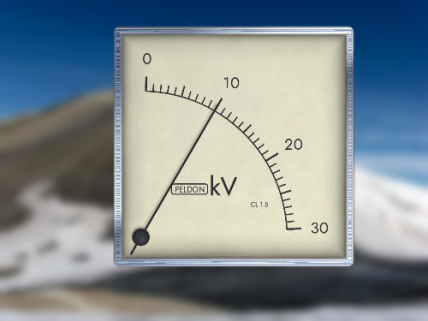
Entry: 10 kV
